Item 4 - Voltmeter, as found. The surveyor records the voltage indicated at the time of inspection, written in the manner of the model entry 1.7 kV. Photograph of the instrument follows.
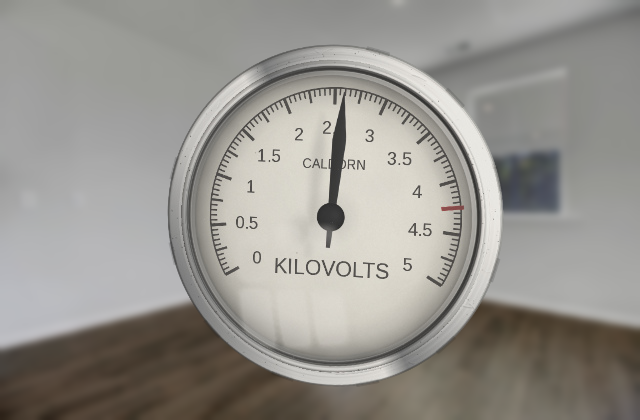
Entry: 2.6 kV
